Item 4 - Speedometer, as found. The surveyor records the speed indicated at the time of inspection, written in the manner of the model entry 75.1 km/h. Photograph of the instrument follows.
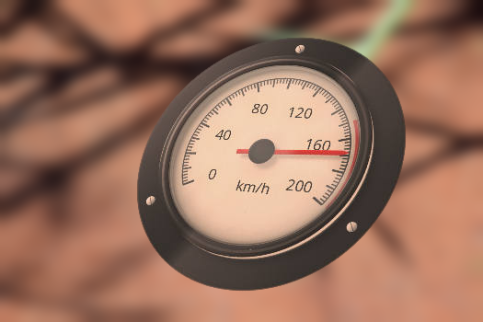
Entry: 170 km/h
